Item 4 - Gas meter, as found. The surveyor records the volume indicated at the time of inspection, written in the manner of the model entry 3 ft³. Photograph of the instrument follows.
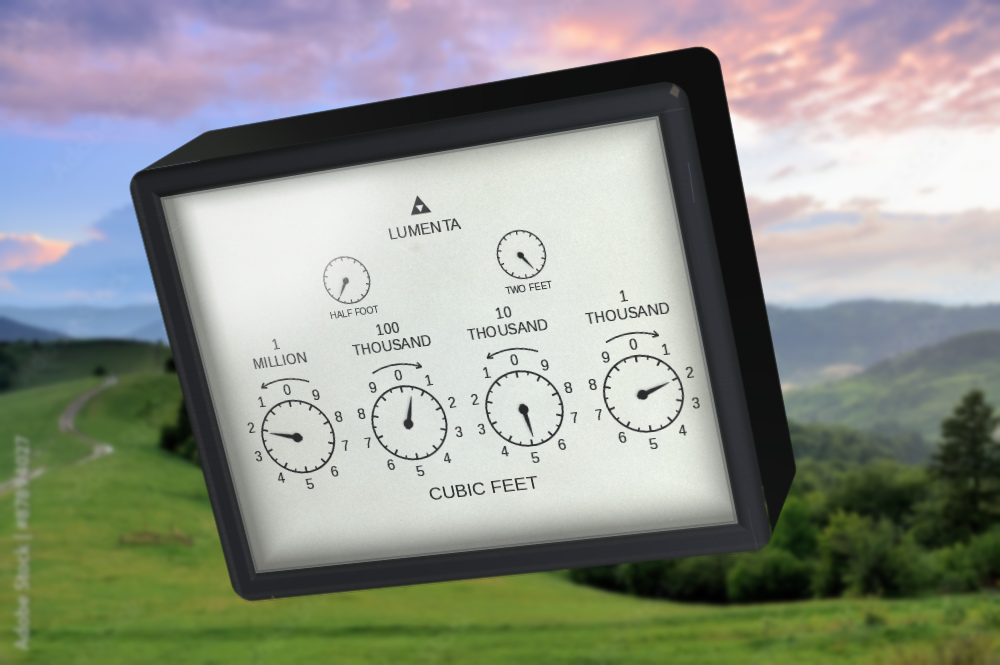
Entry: 205200 ft³
